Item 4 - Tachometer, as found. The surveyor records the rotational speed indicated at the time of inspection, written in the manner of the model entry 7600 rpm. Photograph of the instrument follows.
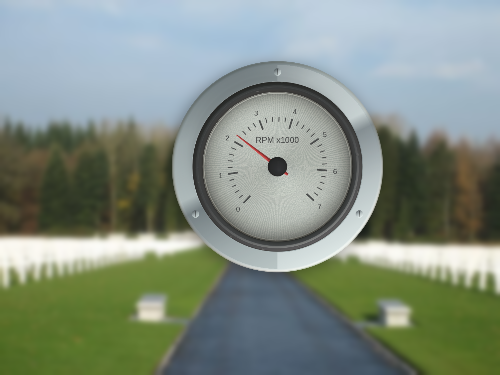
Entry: 2200 rpm
